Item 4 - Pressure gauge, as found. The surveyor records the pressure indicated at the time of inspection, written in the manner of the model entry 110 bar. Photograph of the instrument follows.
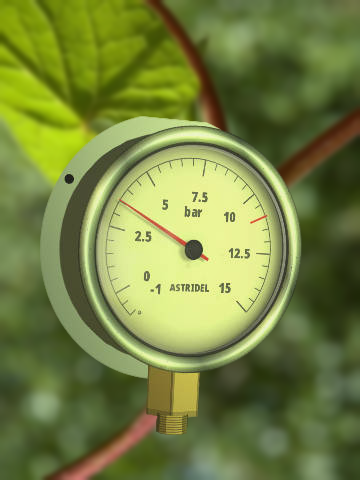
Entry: 3.5 bar
